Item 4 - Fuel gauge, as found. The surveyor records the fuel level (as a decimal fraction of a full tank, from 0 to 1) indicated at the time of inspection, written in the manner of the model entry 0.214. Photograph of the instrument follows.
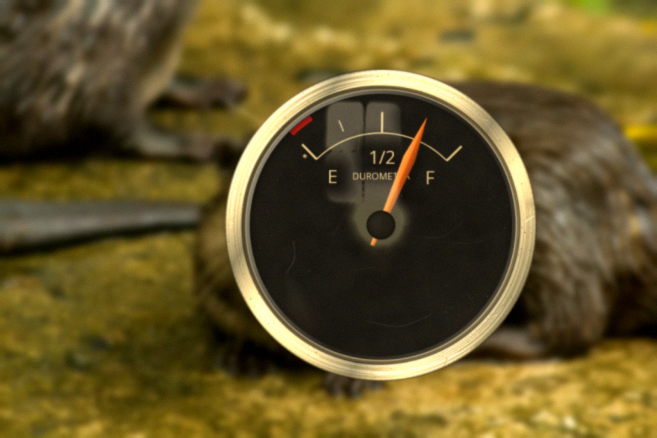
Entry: 0.75
